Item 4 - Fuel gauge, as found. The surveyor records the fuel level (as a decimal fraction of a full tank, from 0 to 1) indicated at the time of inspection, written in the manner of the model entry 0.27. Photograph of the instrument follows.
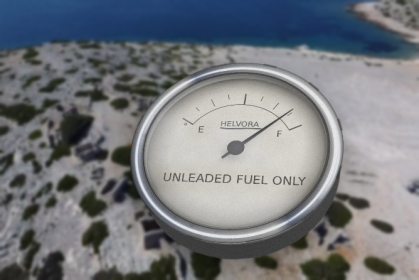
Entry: 0.875
